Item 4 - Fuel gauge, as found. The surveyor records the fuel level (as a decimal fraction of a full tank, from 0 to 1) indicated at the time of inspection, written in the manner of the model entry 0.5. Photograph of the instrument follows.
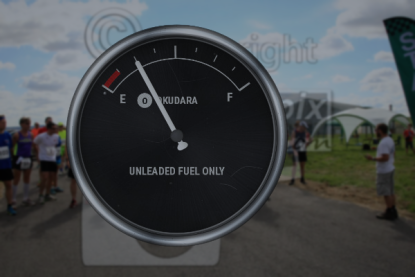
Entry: 0.25
